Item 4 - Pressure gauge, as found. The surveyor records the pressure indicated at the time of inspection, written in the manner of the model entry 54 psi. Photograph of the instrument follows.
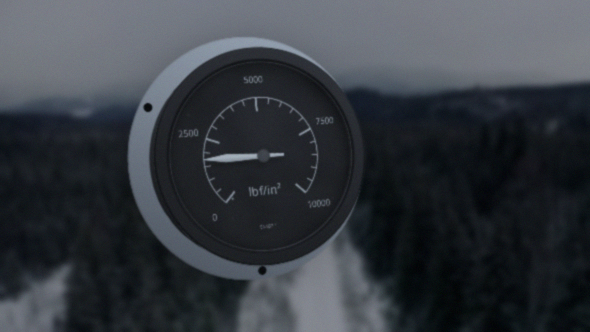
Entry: 1750 psi
